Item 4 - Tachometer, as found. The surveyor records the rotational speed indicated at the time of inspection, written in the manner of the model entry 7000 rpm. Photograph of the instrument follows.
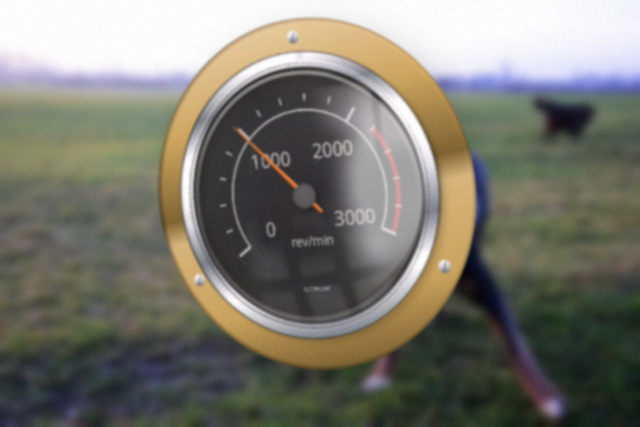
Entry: 1000 rpm
